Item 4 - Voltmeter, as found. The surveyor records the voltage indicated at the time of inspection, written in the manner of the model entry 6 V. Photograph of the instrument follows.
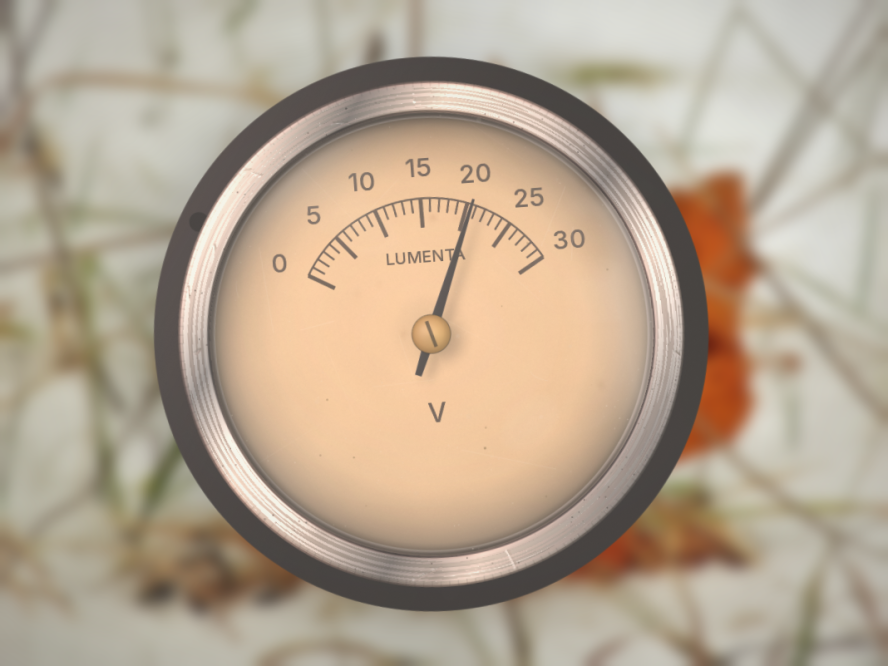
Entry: 20.5 V
